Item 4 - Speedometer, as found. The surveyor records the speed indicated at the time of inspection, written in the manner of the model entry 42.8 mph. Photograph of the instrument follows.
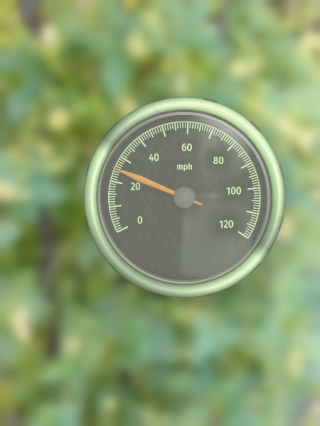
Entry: 25 mph
